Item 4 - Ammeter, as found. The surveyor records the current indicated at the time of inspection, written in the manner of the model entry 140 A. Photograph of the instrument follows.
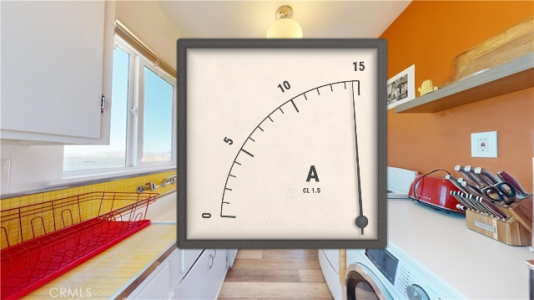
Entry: 14.5 A
